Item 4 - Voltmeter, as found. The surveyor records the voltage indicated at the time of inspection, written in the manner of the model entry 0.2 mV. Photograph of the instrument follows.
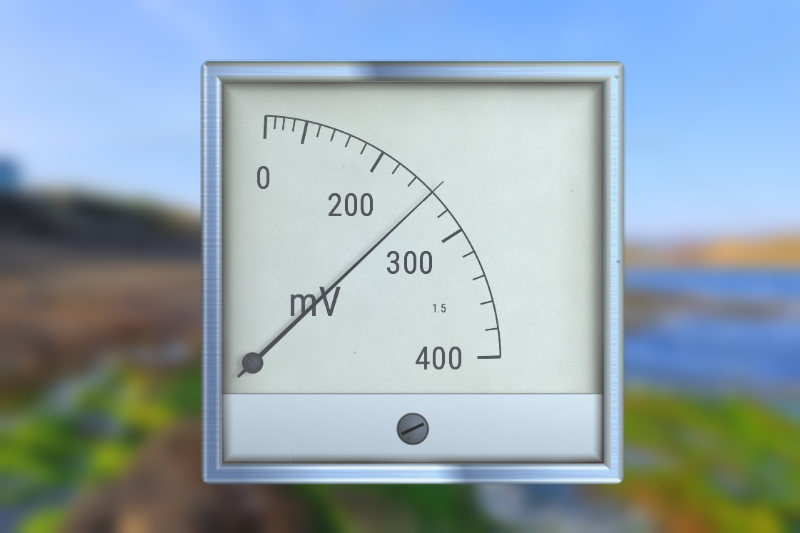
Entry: 260 mV
